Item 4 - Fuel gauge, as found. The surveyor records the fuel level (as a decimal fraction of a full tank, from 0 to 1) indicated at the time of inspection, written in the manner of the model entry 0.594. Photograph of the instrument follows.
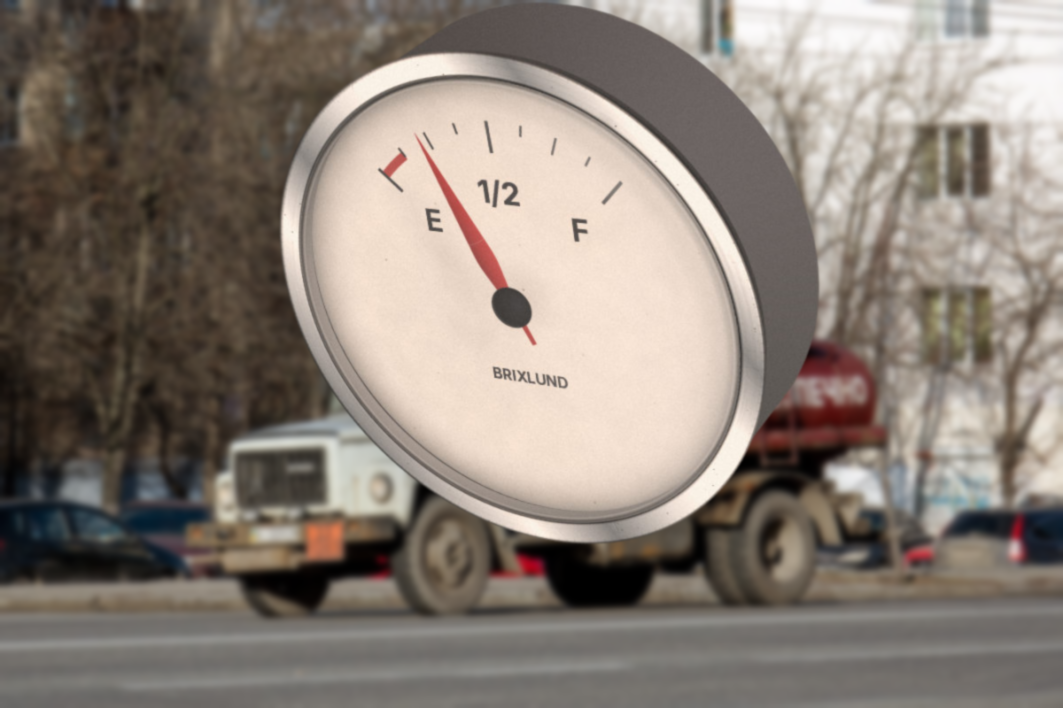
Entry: 0.25
